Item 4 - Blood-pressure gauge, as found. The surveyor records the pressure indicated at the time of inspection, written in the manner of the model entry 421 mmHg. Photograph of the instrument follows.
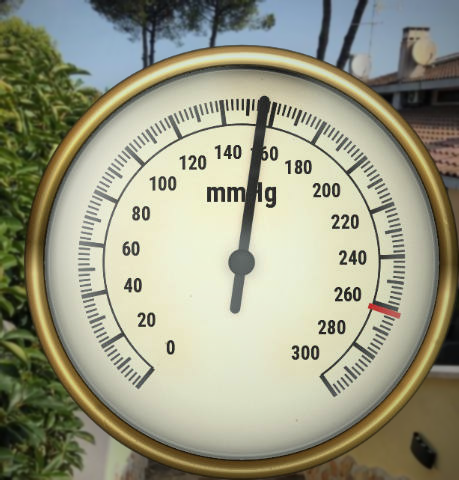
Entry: 156 mmHg
